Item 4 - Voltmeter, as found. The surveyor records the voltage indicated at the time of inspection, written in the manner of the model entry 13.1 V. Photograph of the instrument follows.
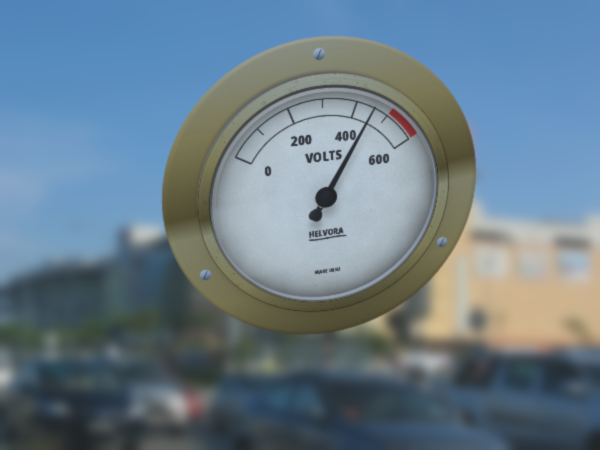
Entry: 450 V
